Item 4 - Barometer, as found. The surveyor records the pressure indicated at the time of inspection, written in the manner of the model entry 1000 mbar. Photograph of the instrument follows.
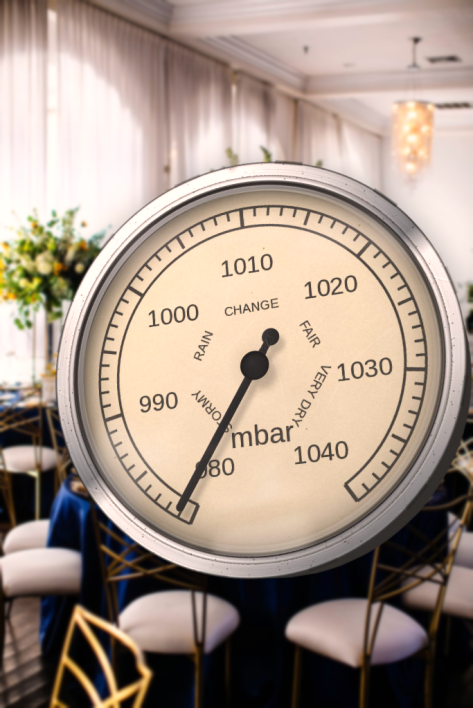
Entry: 981 mbar
